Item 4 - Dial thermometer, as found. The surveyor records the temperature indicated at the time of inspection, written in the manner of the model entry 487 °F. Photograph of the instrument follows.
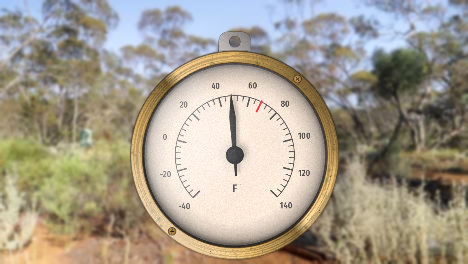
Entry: 48 °F
